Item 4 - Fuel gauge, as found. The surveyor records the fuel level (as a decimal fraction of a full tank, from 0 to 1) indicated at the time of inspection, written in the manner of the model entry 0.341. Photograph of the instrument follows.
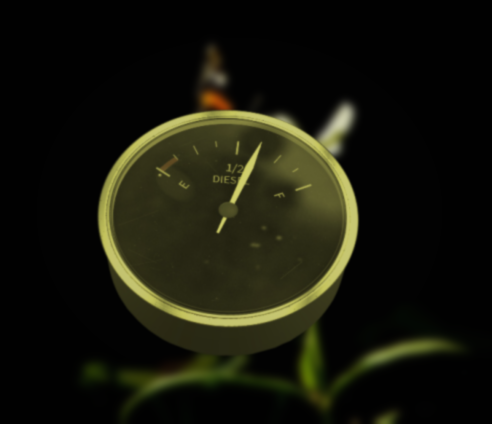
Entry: 0.625
